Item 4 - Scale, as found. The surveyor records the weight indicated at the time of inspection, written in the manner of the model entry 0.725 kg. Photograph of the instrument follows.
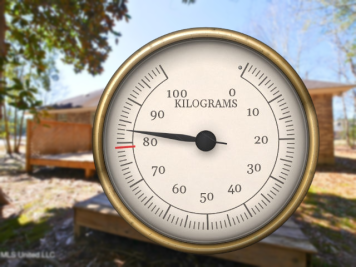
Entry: 83 kg
